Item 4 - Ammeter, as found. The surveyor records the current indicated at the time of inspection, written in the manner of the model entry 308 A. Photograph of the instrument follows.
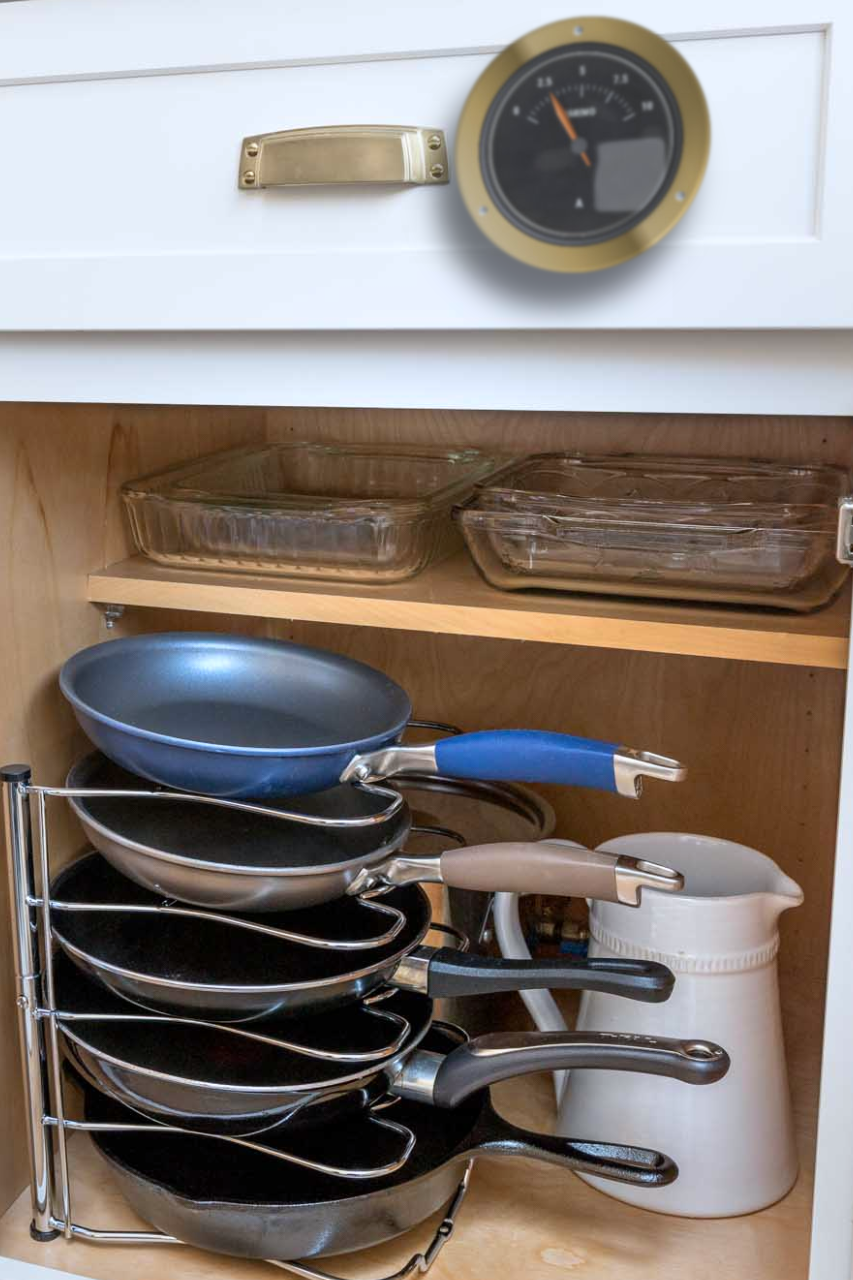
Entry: 2.5 A
